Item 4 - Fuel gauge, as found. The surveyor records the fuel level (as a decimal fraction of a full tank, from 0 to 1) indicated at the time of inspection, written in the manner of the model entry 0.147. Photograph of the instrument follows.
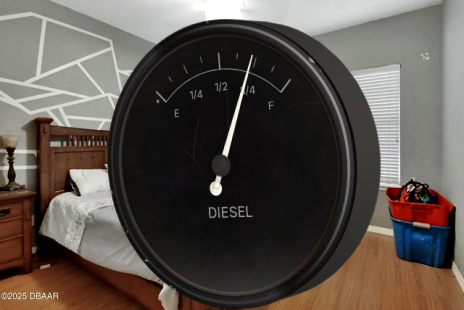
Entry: 0.75
